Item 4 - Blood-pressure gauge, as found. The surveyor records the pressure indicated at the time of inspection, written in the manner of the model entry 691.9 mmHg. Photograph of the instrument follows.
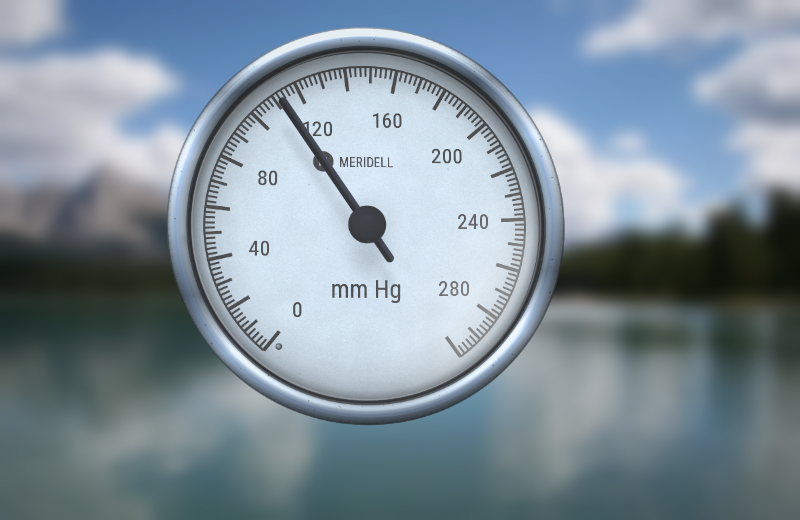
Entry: 112 mmHg
